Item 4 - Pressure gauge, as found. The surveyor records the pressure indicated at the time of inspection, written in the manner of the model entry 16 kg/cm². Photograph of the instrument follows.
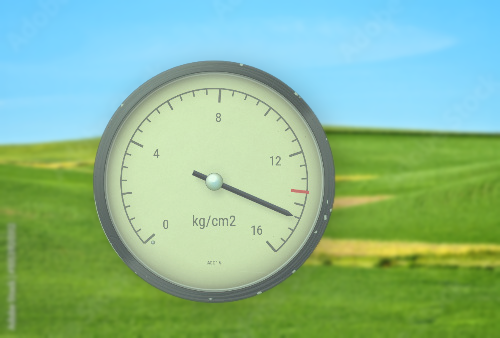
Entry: 14.5 kg/cm²
